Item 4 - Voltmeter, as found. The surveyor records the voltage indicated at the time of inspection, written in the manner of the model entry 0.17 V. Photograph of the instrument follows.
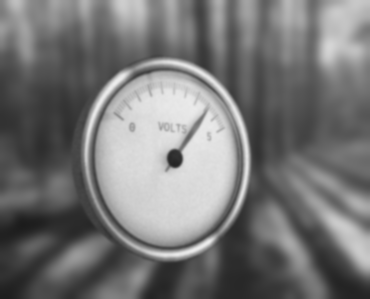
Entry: 4 V
